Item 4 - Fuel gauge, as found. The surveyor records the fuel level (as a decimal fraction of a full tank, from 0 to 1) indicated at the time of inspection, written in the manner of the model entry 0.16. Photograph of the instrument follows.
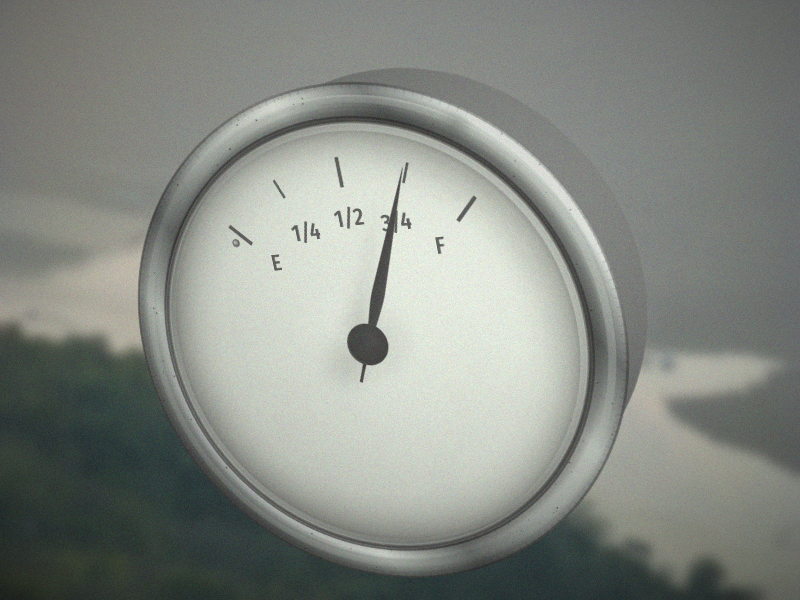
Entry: 0.75
